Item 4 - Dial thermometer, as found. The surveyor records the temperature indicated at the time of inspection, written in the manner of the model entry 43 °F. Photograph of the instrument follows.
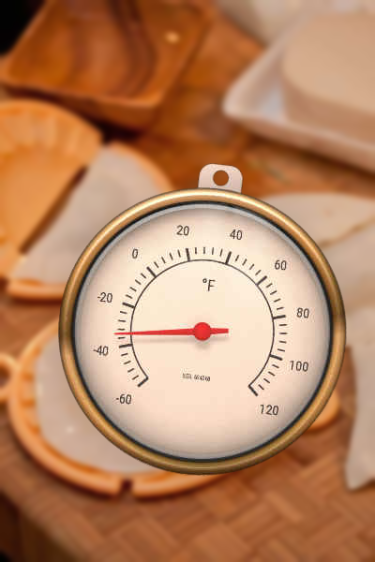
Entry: -34 °F
